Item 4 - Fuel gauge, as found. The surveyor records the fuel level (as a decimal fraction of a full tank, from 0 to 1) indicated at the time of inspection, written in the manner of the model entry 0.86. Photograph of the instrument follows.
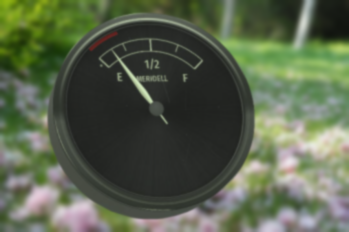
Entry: 0.125
